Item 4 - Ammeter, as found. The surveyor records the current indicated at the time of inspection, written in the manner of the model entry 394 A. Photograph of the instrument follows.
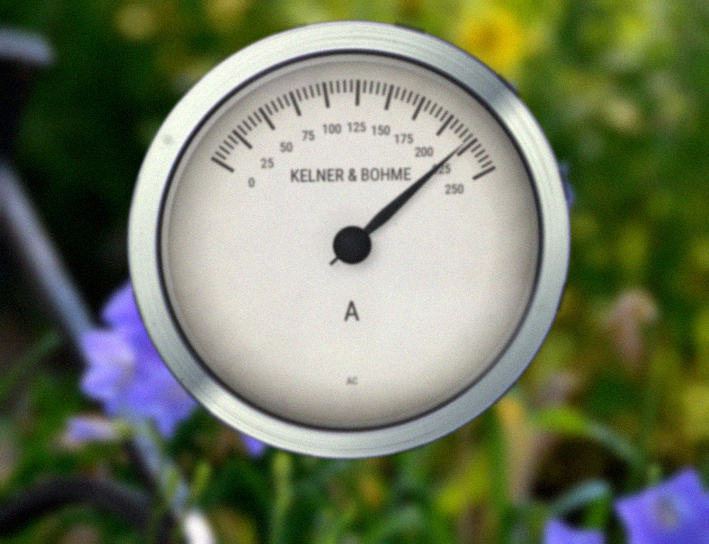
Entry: 220 A
